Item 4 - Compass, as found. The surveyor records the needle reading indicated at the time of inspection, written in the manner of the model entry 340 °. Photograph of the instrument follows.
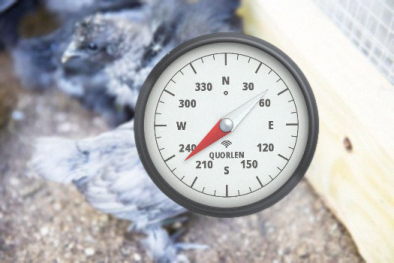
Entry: 230 °
